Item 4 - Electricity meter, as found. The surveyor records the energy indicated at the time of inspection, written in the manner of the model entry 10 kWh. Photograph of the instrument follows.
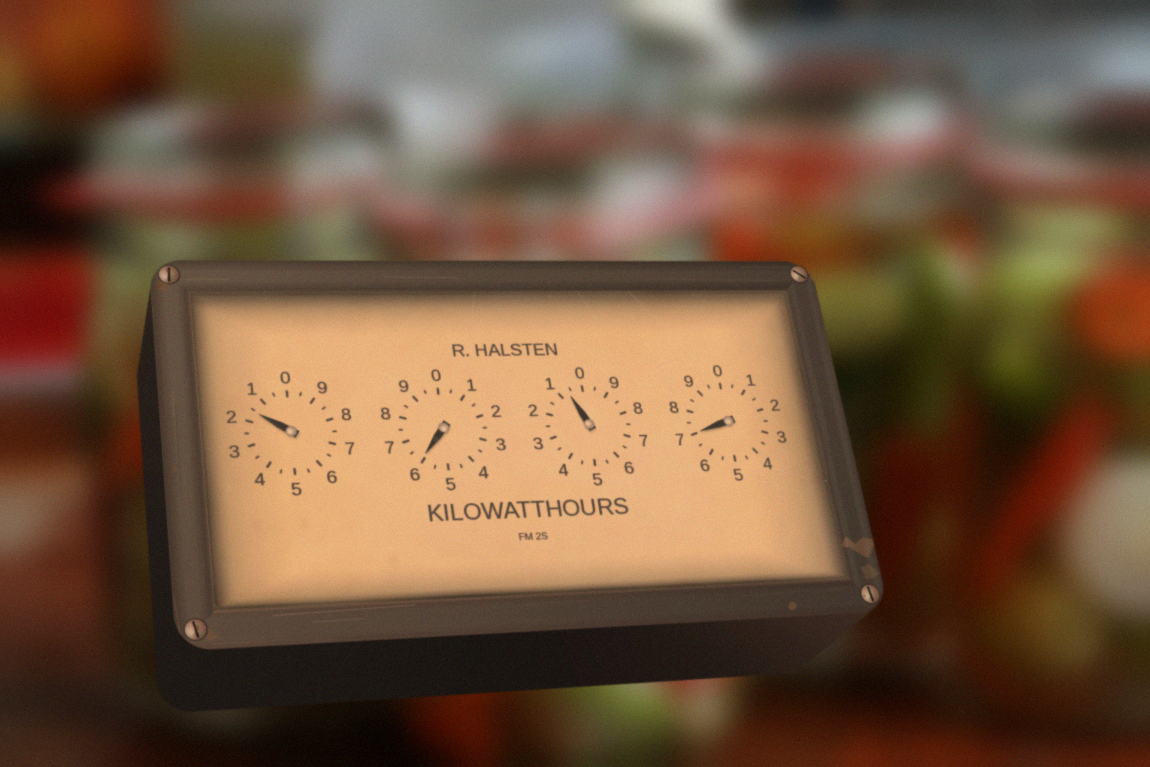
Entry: 1607 kWh
